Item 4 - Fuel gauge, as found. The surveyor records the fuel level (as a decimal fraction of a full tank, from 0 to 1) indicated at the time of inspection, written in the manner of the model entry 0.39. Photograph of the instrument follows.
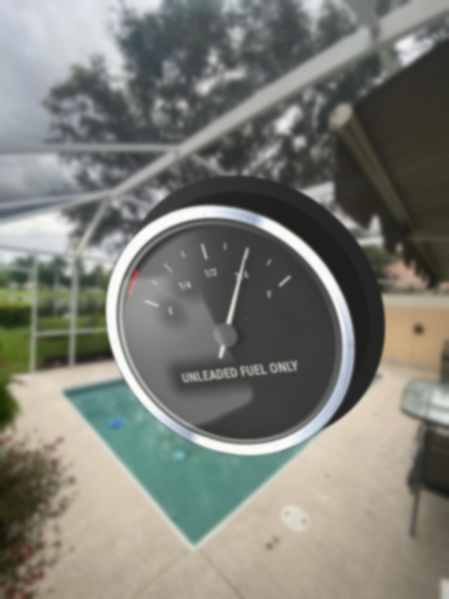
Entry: 0.75
